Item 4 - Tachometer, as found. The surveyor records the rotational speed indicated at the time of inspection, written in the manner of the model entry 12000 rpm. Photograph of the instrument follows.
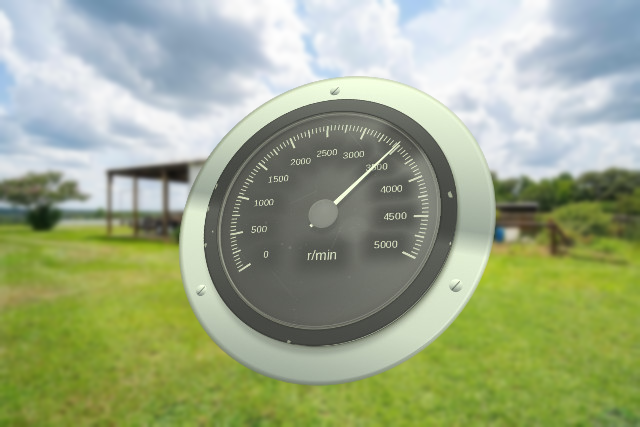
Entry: 3500 rpm
